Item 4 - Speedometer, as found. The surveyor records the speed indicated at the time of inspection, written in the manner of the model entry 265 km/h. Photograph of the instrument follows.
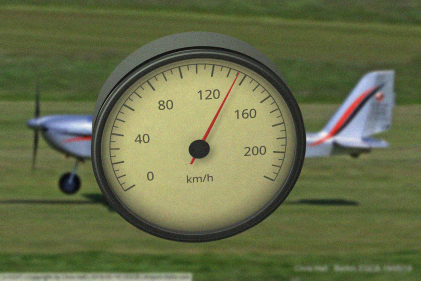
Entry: 135 km/h
